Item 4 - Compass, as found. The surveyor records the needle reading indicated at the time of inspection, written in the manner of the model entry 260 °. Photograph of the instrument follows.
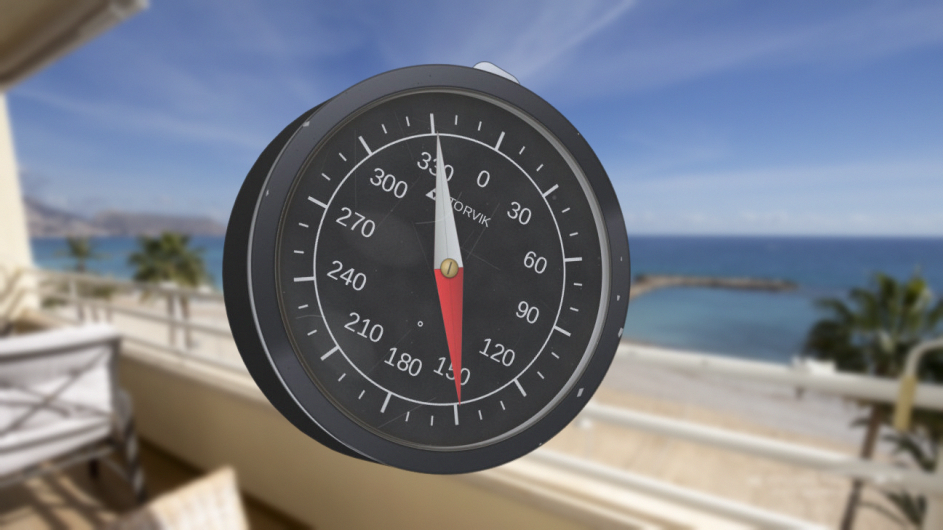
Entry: 150 °
